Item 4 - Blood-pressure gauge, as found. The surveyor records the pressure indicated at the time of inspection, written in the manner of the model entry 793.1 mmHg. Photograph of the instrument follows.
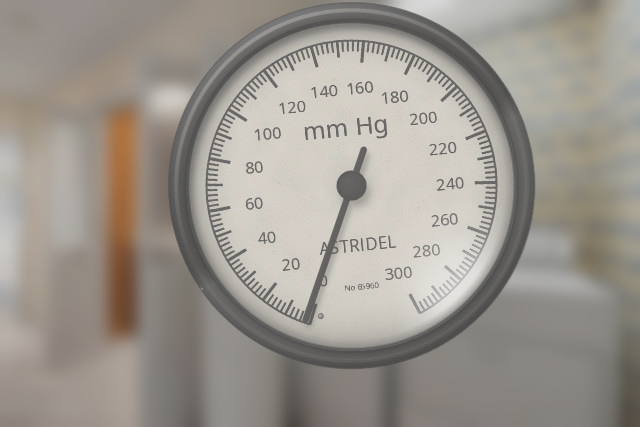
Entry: 2 mmHg
